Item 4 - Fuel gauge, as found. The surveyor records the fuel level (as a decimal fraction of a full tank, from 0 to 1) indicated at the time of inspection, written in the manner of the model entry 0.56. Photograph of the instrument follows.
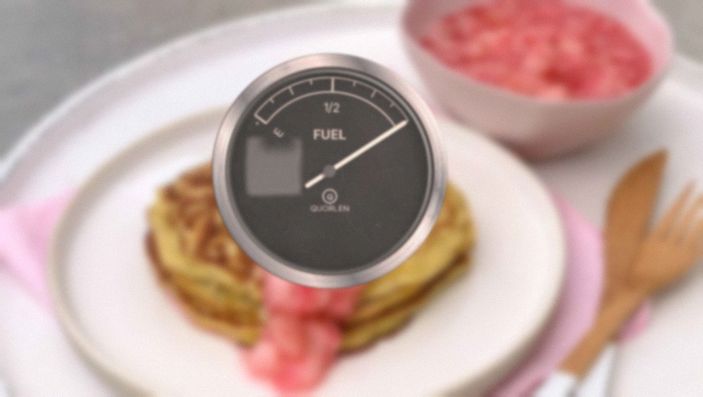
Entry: 1
